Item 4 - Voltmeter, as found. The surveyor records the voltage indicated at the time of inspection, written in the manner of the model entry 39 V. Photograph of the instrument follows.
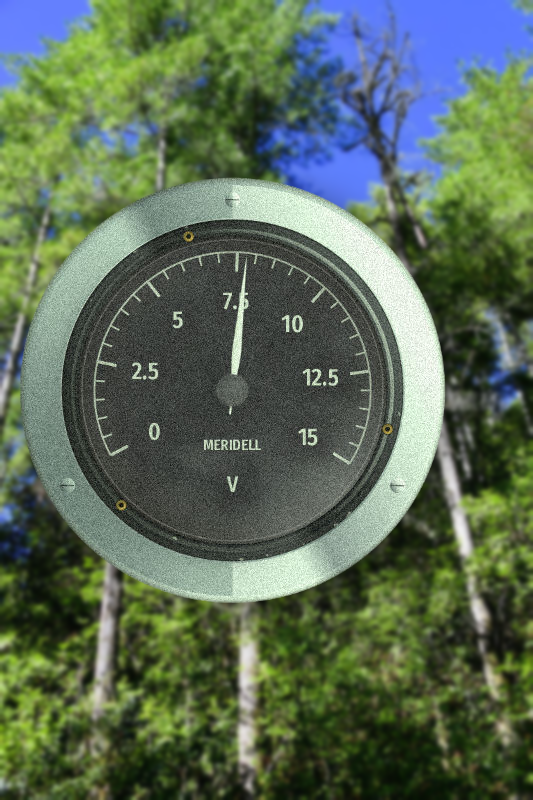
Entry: 7.75 V
